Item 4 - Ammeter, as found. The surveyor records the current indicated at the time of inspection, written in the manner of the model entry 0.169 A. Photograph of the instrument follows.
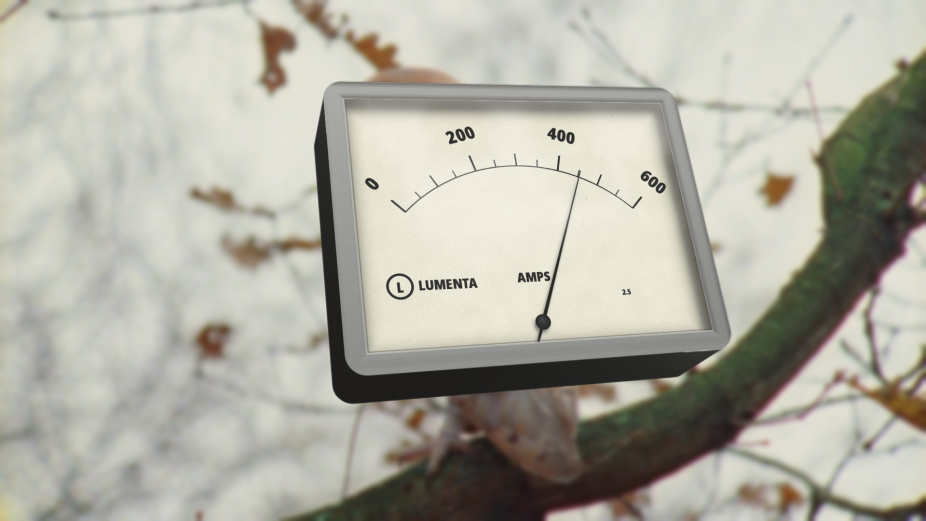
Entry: 450 A
